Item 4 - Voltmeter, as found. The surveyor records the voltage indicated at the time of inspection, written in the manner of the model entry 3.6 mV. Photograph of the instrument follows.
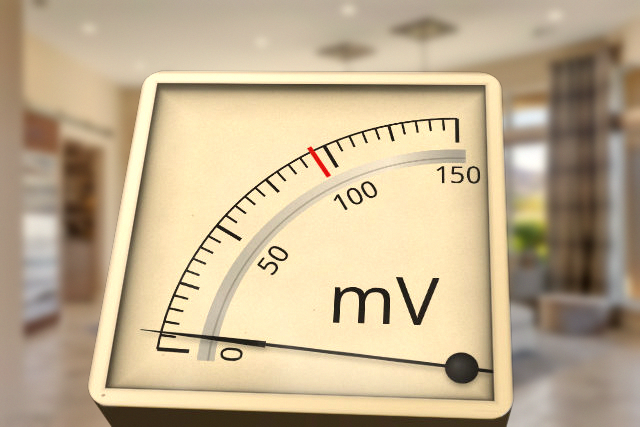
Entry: 5 mV
